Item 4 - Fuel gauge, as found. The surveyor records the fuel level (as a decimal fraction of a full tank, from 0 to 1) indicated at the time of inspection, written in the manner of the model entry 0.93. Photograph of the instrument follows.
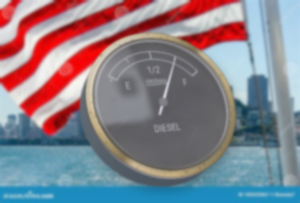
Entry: 0.75
